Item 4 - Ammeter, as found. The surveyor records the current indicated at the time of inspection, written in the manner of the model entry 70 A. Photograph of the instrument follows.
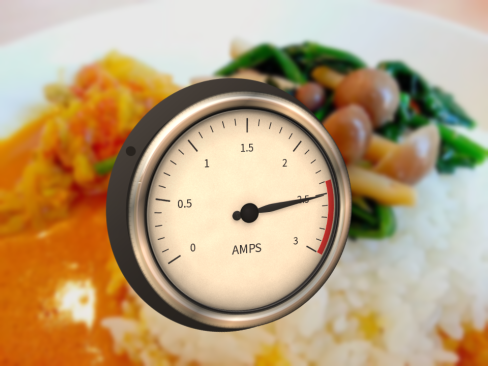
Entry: 2.5 A
